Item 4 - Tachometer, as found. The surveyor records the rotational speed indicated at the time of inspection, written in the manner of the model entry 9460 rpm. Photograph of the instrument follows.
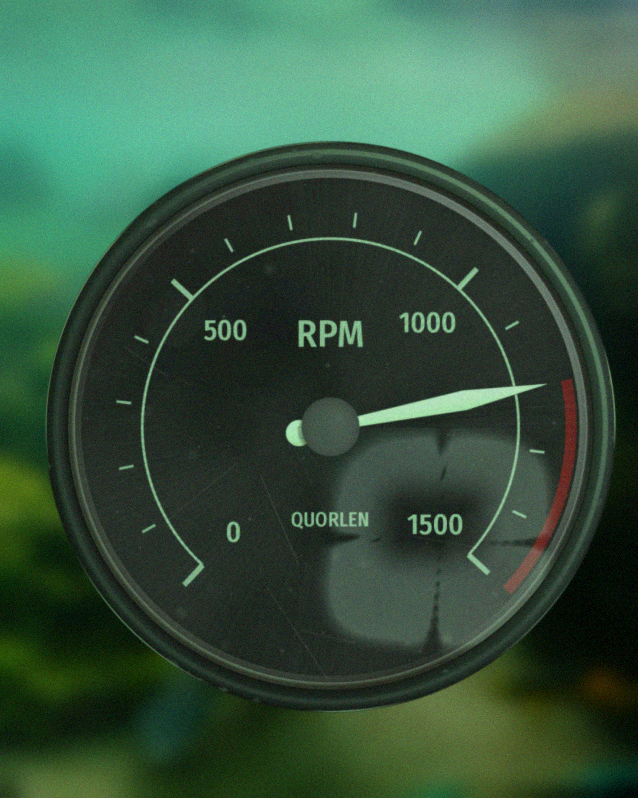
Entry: 1200 rpm
